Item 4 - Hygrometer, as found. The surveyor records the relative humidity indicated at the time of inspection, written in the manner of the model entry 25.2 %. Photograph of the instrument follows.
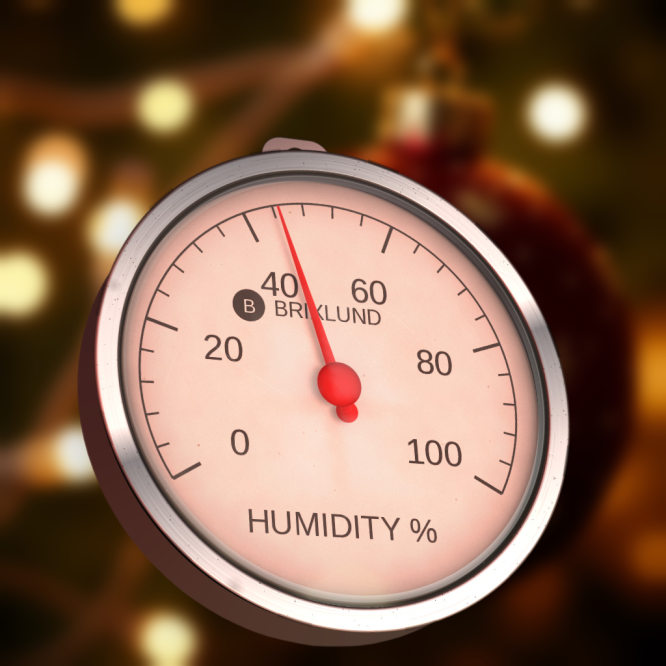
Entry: 44 %
